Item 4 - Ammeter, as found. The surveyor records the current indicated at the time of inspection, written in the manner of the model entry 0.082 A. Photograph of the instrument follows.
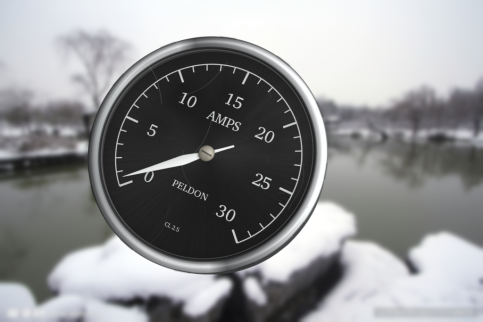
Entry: 0.5 A
